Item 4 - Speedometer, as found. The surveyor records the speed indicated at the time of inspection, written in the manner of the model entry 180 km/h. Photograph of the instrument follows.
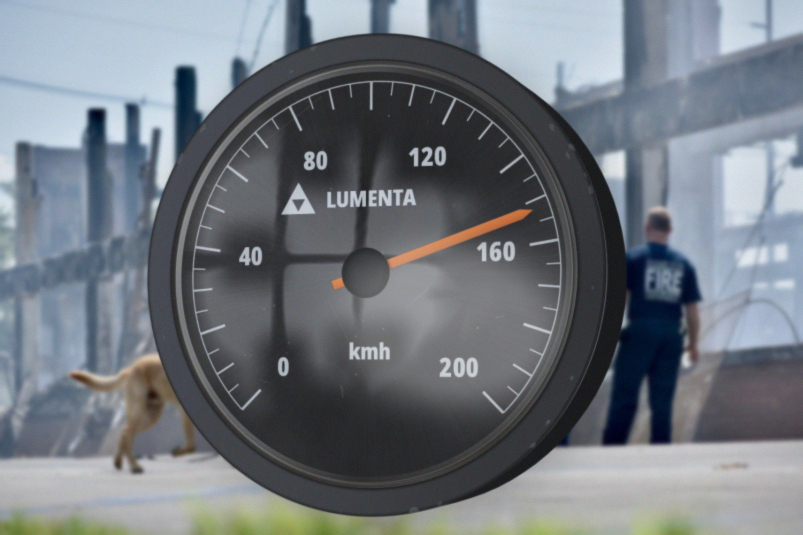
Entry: 152.5 km/h
